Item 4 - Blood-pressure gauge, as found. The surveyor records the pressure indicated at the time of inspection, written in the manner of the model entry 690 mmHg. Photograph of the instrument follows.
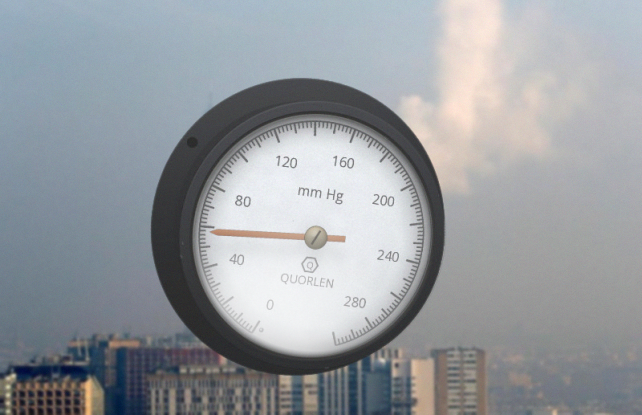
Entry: 58 mmHg
